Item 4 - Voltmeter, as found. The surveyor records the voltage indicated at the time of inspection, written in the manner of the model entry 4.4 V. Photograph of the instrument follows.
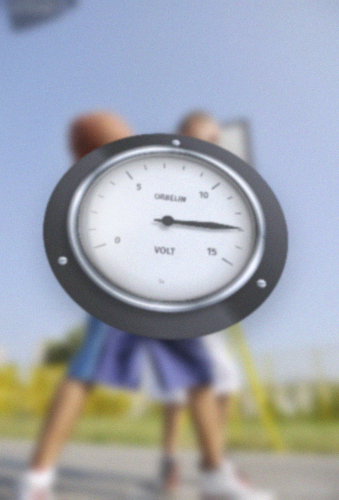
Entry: 13 V
